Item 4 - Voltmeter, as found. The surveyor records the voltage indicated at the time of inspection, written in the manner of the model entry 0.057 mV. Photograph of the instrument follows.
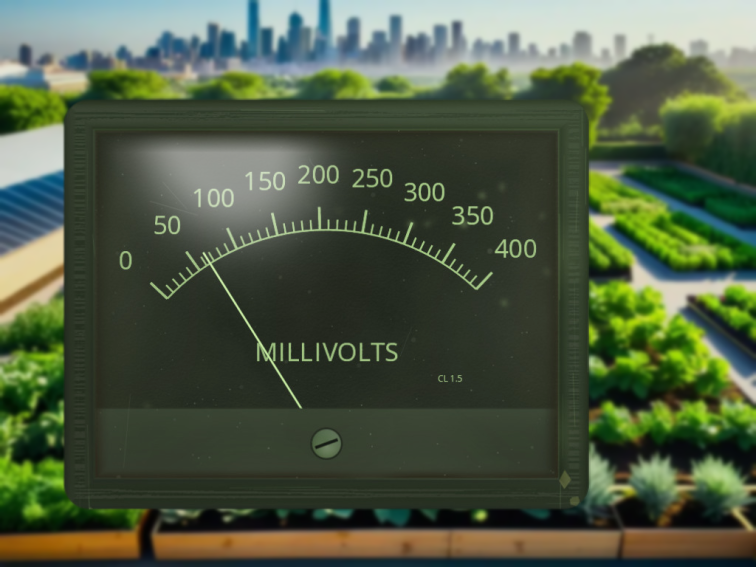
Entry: 65 mV
